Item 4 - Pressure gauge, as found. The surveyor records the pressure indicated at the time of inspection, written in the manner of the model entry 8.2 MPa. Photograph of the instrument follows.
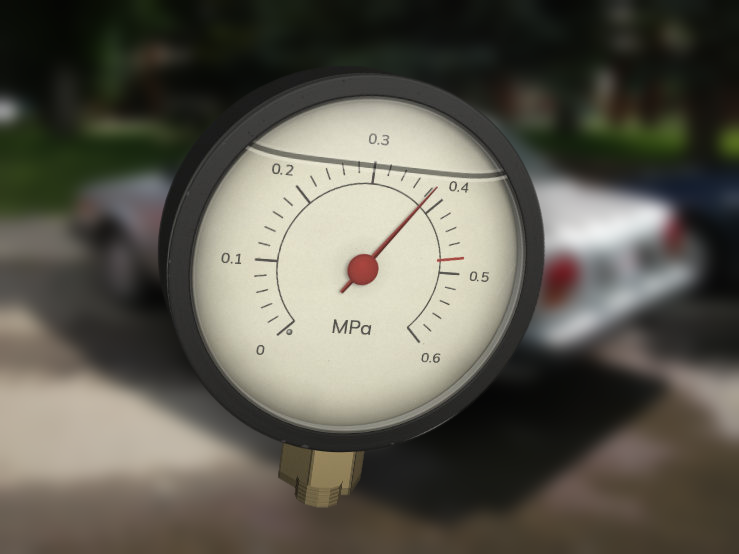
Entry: 0.38 MPa
